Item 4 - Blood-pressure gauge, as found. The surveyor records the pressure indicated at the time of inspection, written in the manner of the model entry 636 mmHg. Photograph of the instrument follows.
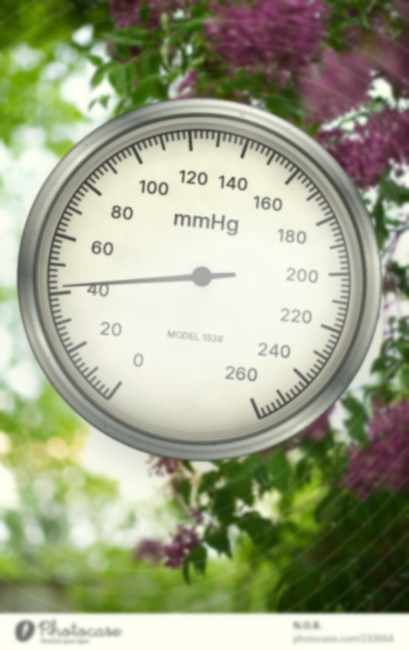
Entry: 42 mmHg
